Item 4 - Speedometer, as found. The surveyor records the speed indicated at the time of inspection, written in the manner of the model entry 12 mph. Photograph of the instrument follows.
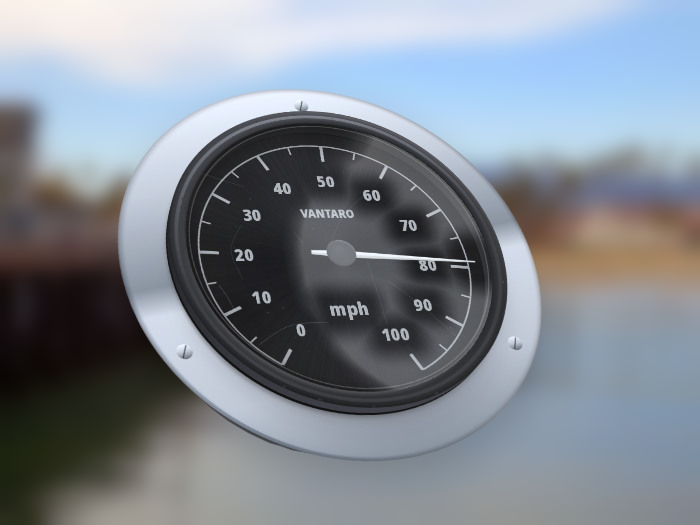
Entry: 80 mph
